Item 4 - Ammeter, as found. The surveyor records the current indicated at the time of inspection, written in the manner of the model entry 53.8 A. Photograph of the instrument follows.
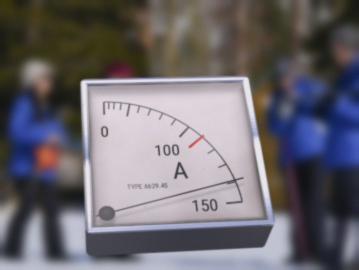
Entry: 140 A
